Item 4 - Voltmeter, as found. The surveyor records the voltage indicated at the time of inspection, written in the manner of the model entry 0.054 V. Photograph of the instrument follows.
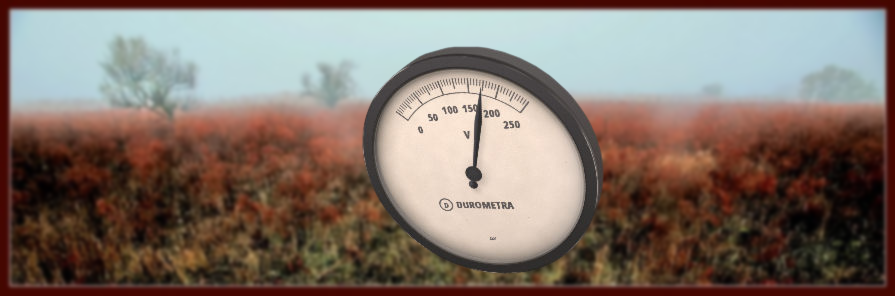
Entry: 175 V
